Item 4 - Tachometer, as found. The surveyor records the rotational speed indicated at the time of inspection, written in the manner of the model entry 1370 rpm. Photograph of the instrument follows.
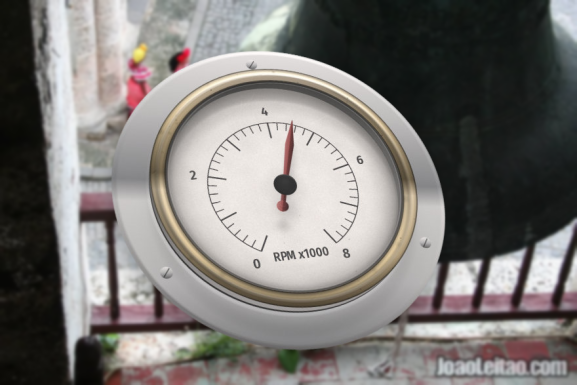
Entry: 4500 rpm
